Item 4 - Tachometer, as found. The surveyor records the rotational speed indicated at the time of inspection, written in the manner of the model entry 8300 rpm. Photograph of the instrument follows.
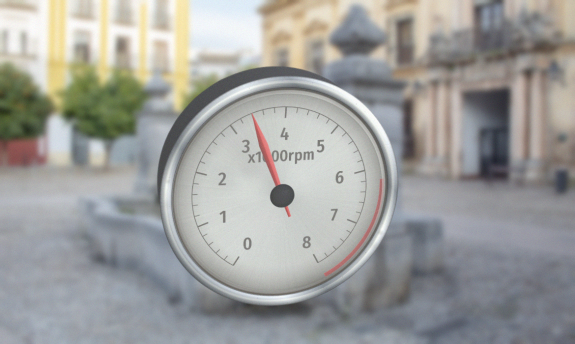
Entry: 3400 rpm
